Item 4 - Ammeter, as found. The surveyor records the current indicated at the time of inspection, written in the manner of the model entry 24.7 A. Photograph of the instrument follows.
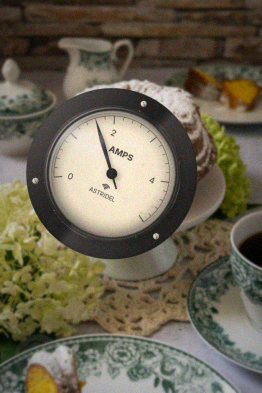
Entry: 1.6 A
